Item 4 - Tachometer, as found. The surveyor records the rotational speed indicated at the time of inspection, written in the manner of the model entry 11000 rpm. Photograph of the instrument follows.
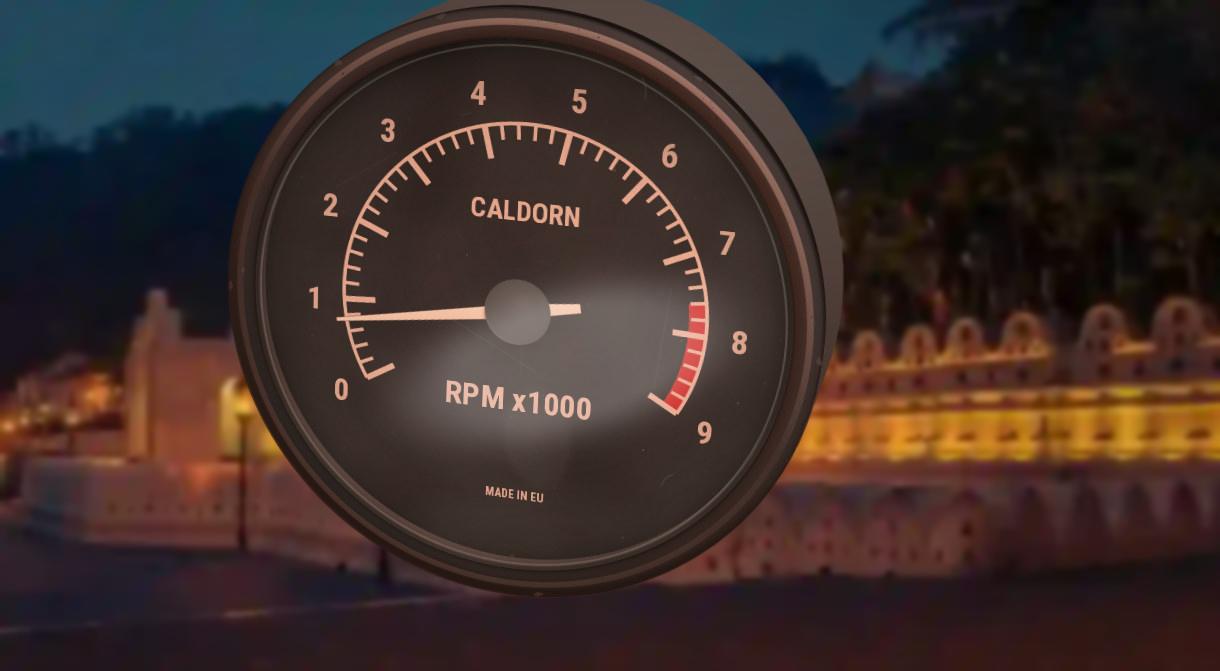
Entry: 800 rpm
